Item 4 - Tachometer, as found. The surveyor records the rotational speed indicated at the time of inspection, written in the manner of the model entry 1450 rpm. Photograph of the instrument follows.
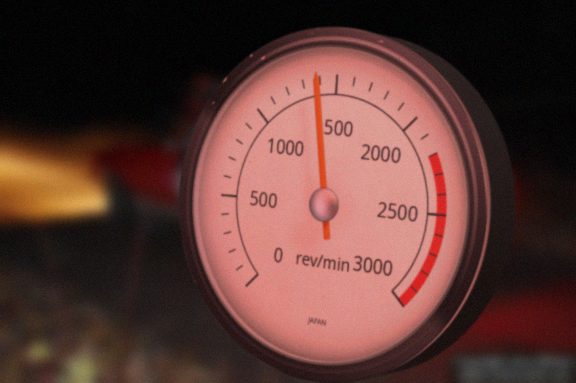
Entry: 1400 rpm
